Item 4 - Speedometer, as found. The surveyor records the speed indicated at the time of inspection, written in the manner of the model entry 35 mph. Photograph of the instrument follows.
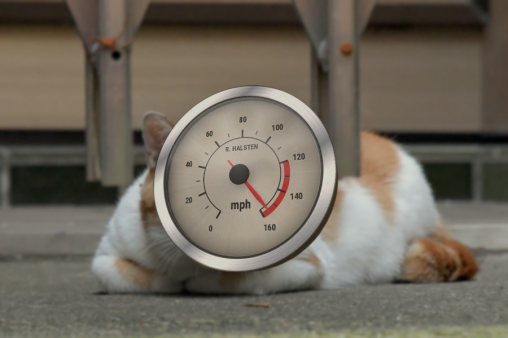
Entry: 155 mph
